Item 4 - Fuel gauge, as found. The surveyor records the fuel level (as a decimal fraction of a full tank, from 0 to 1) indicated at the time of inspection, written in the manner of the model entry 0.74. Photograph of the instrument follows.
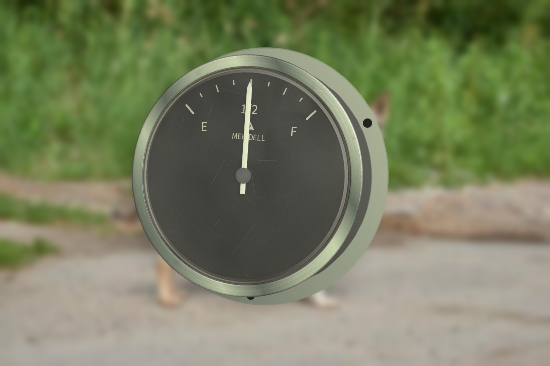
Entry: 0.5
